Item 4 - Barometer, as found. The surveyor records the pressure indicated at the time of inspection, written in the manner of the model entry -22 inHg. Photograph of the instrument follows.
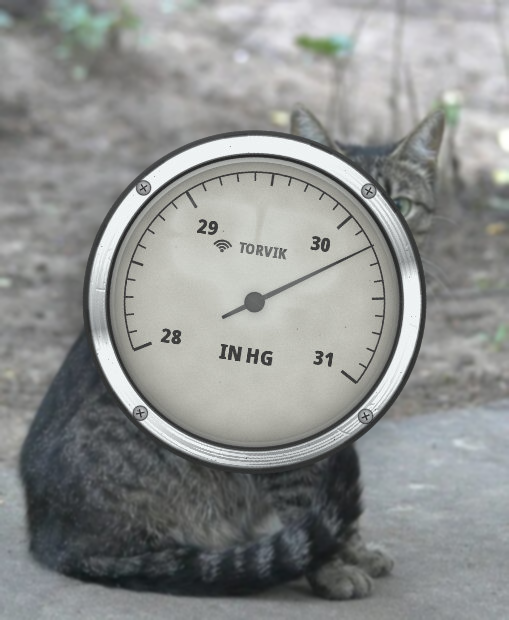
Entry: 30.2 inHg
